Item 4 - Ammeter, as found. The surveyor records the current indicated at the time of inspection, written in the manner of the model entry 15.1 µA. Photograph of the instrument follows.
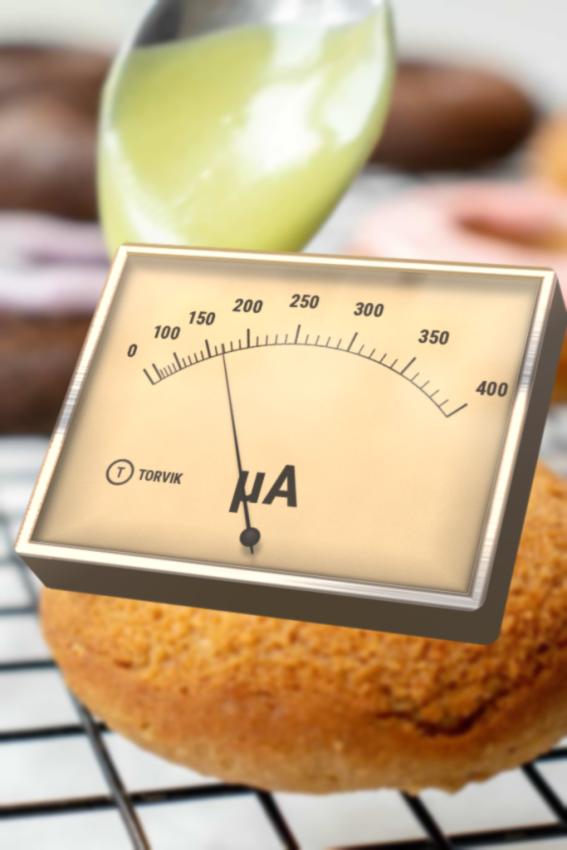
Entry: 170 µA
